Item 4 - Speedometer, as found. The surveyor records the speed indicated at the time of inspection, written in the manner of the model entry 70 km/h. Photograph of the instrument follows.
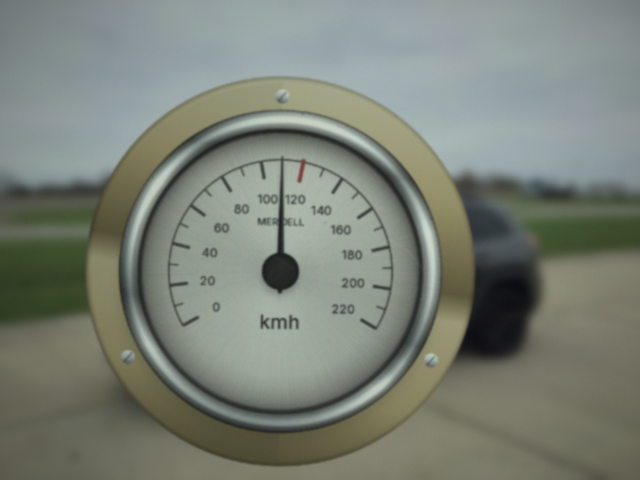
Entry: 110 km/h
